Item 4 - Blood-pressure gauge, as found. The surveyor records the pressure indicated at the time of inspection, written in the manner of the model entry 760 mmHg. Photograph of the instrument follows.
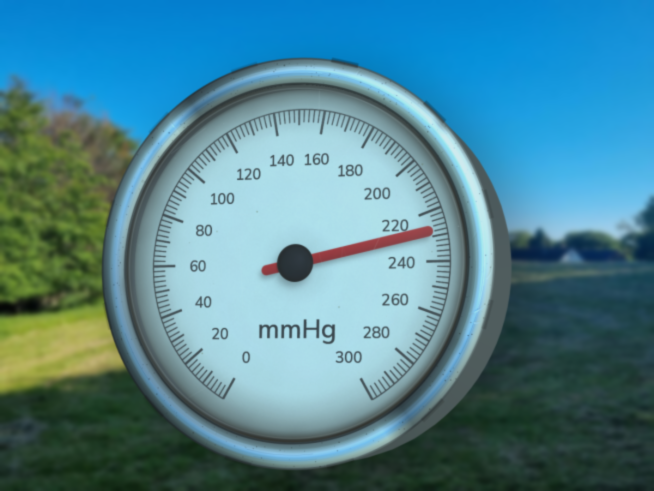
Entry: 228 mmHg
